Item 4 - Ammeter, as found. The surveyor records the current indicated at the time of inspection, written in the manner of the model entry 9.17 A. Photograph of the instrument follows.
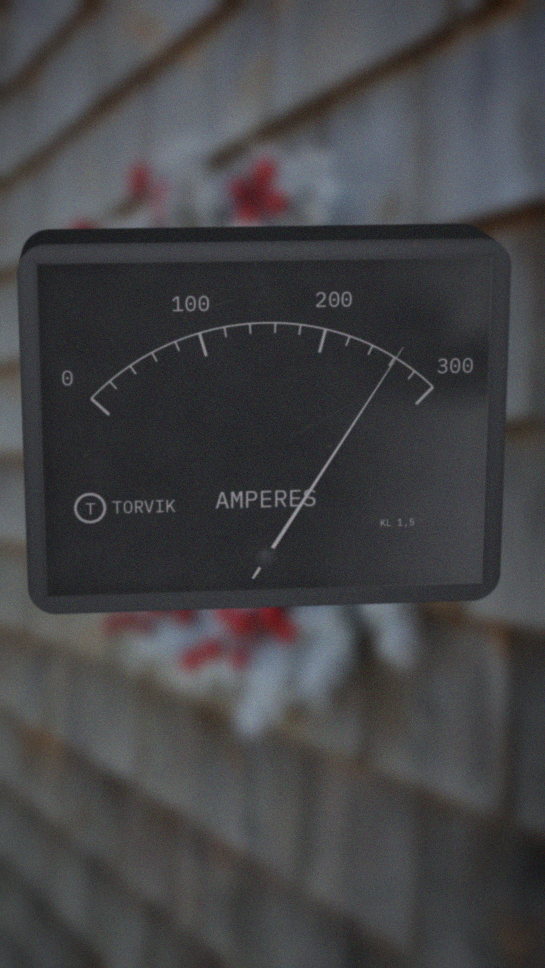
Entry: 260 A
